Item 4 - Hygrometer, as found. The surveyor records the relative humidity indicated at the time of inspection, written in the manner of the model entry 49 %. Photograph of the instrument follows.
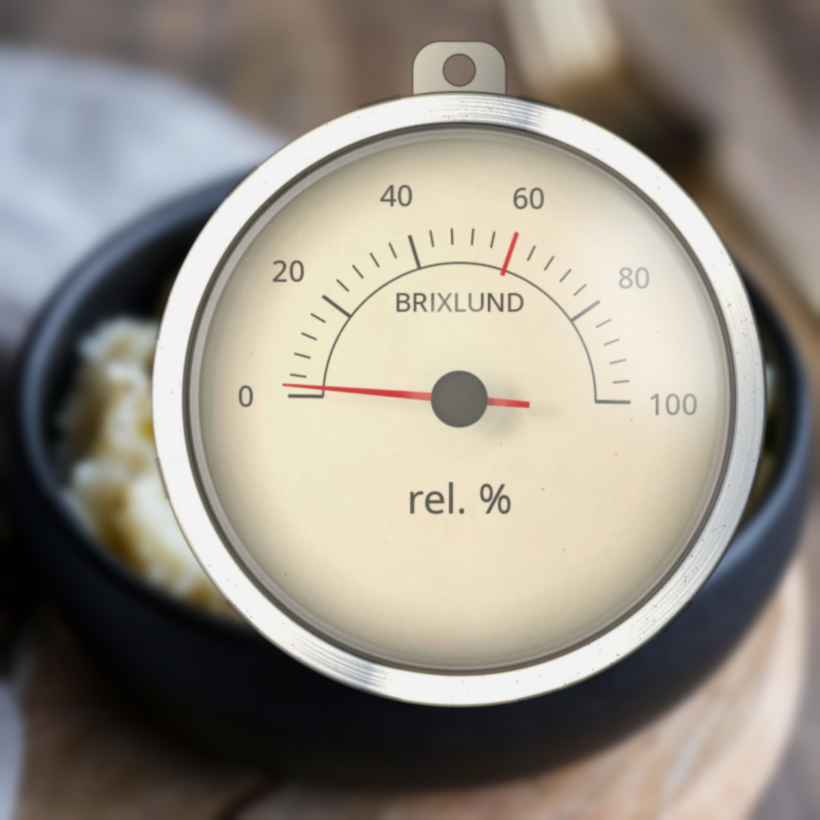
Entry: 2 %
